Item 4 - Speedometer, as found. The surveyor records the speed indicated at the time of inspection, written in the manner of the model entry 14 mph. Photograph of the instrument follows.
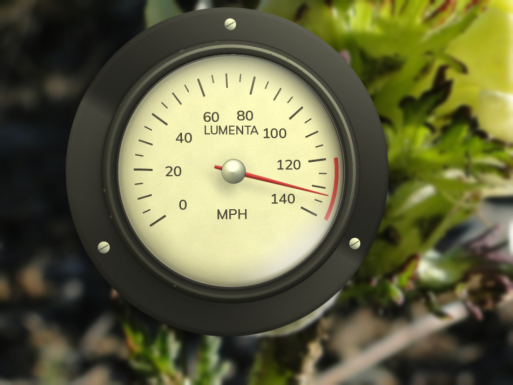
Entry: 132.5 mph
